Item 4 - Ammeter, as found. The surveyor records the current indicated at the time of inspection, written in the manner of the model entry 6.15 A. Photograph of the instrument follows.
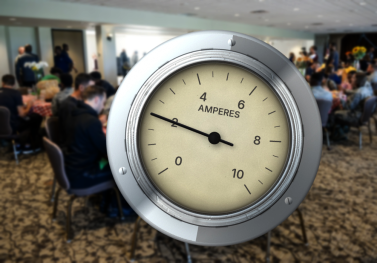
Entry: 2 A
